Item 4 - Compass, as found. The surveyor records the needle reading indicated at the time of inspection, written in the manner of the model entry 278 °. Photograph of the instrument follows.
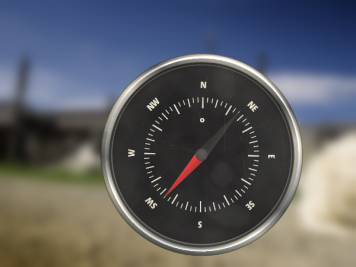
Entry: 220 °
